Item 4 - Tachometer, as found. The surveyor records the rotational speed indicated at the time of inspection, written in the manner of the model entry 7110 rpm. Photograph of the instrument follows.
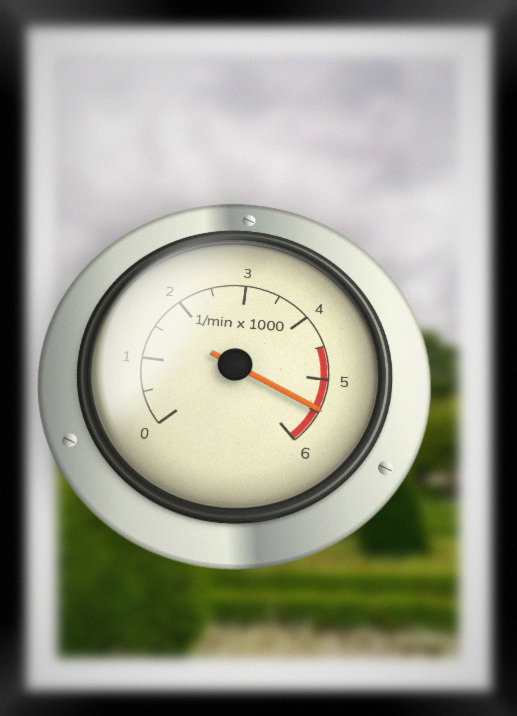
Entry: 5500 rpm
